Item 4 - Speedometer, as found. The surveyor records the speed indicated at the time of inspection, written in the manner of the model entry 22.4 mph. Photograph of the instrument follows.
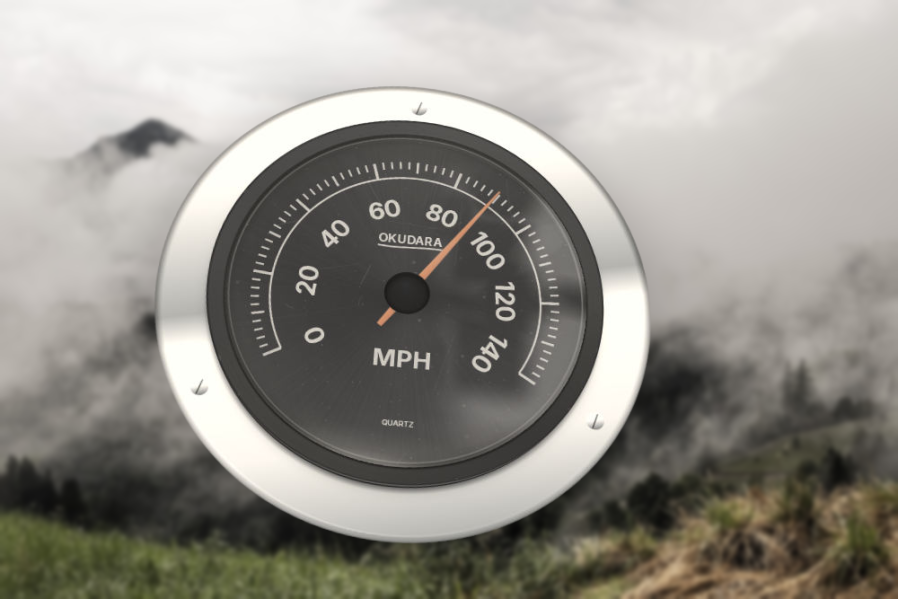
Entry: 90 mph
